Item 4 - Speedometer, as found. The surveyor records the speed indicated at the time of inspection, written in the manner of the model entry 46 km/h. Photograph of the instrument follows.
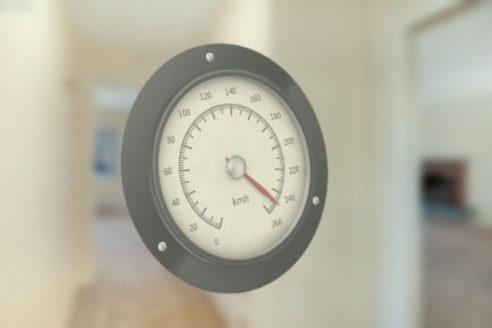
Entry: 250 km/h
